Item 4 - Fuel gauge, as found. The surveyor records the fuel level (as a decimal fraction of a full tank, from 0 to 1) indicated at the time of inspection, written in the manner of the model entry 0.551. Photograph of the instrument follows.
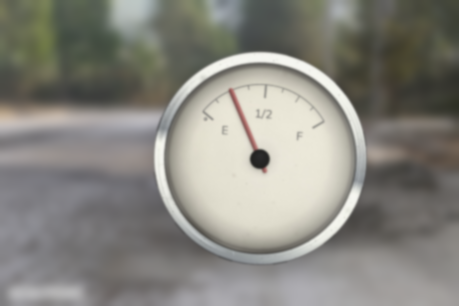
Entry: 0.25
